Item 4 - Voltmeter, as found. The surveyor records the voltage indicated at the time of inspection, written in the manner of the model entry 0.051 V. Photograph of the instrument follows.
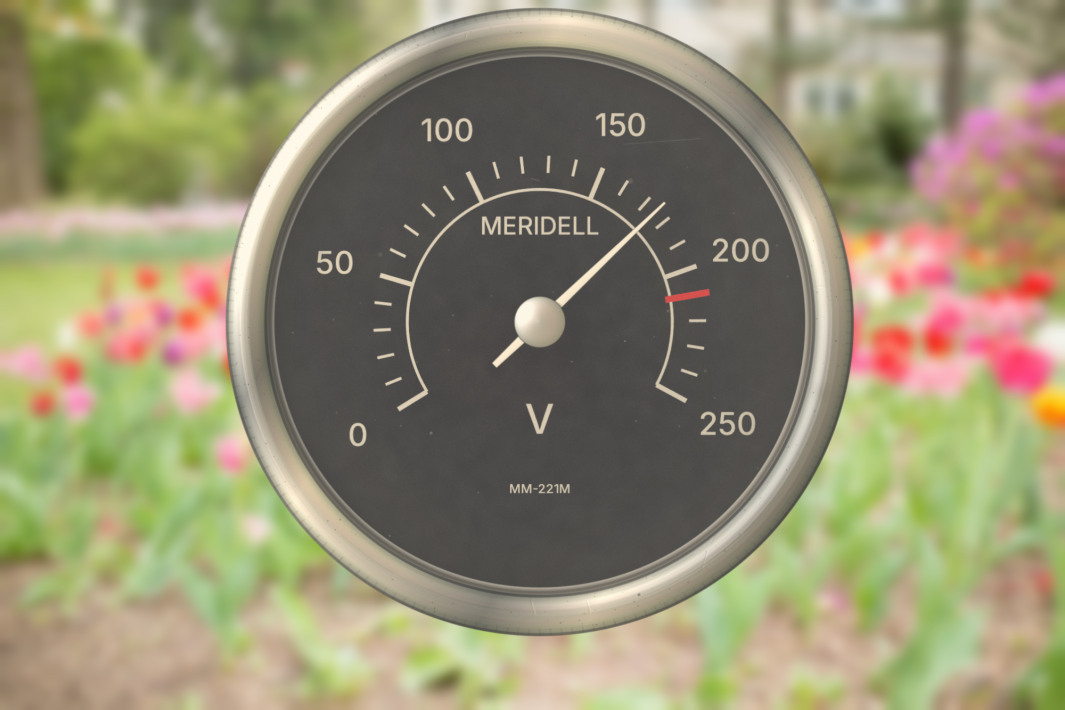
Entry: 175 V
